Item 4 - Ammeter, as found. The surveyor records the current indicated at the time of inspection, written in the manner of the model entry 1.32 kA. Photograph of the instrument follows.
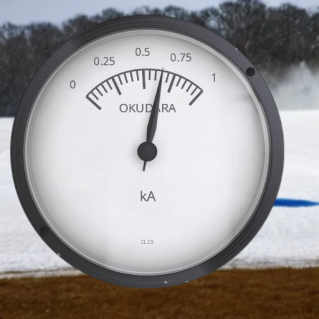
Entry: 0.65 kA
